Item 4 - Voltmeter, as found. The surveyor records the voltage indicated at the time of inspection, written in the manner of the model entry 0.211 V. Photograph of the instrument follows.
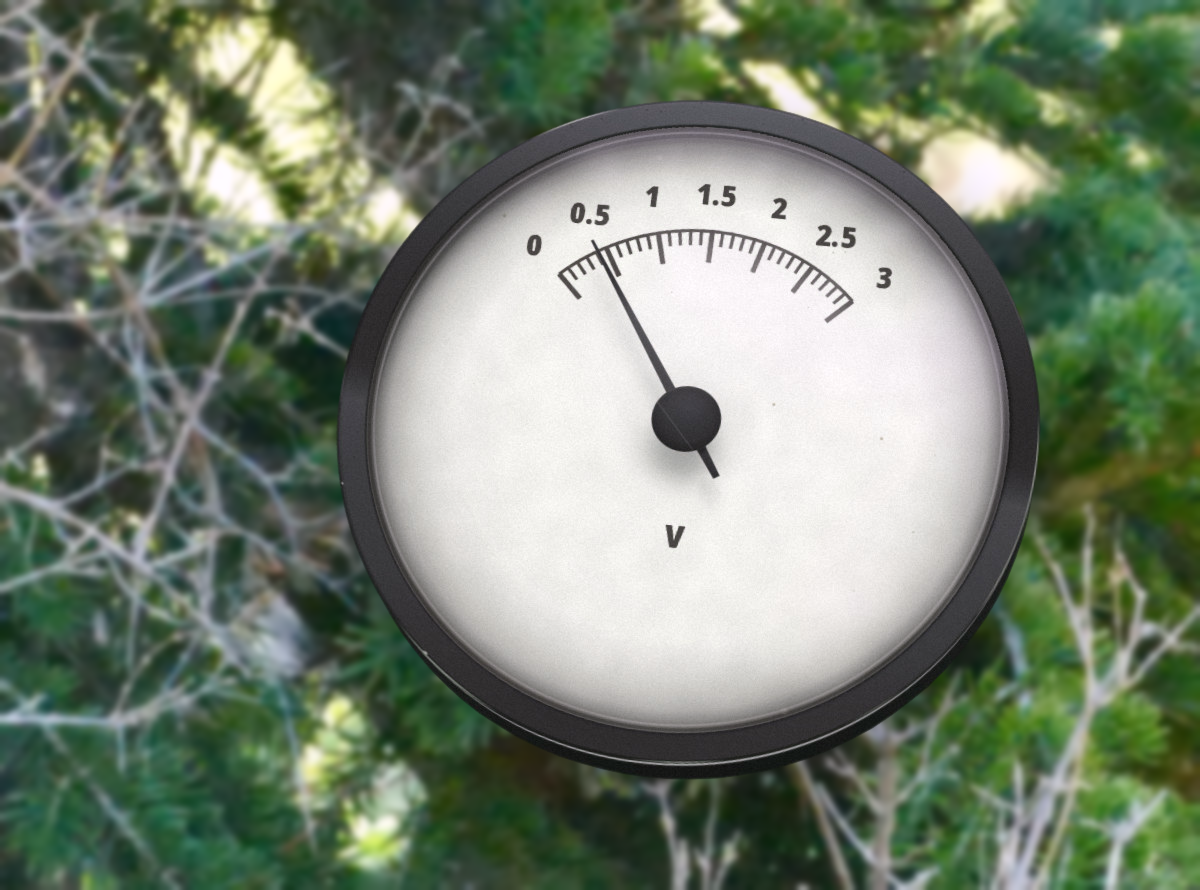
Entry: 0.4 V
